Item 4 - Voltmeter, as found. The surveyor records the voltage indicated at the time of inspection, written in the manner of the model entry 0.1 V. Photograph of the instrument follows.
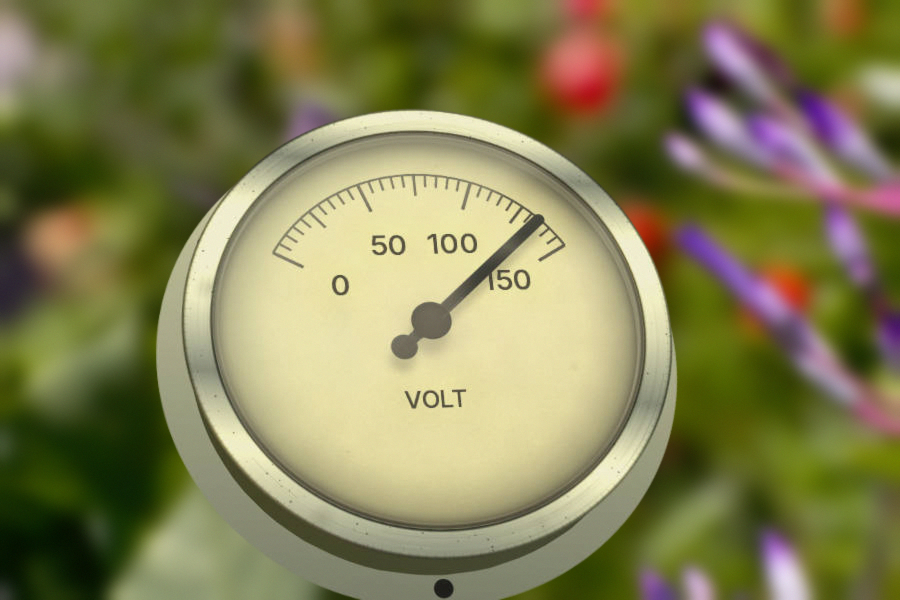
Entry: 135 V
